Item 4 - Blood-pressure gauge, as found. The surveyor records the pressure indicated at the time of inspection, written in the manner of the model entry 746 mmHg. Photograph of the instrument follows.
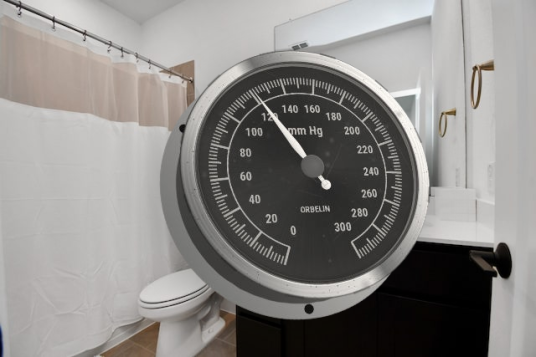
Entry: 120 mmHg
